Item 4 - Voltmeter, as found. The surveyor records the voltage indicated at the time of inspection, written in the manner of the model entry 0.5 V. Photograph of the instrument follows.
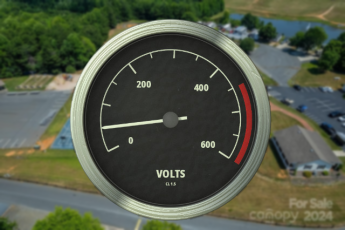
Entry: 50 V
